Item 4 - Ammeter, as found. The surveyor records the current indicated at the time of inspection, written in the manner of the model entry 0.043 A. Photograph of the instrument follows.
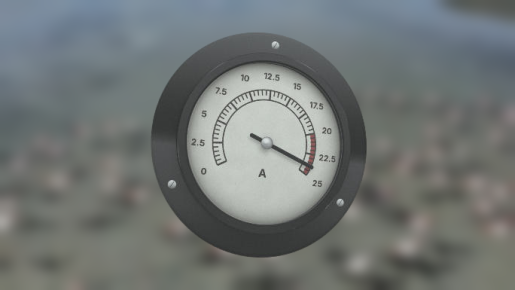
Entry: 24 A
